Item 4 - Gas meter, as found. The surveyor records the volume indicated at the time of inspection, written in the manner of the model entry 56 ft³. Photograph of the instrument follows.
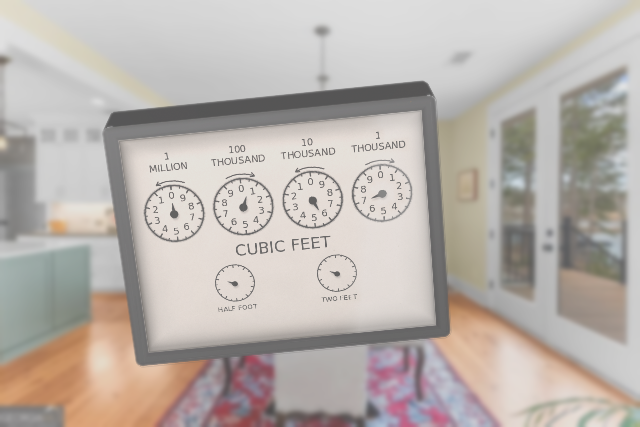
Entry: 5700 ft³
